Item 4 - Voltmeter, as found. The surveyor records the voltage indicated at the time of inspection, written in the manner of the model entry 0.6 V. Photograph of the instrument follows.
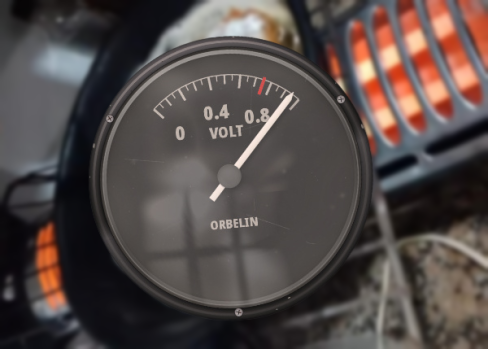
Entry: 0.95 V
